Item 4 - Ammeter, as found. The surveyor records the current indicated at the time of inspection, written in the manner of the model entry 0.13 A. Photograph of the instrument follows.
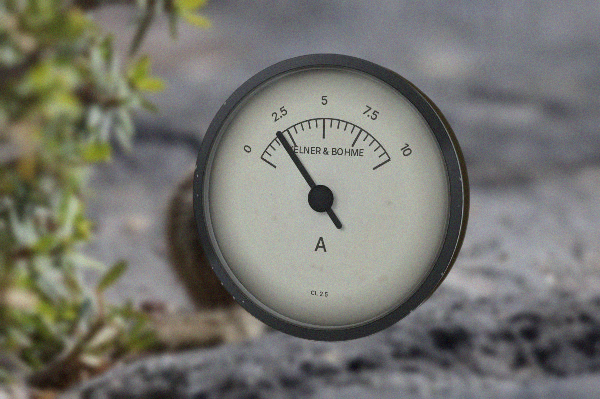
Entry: 2 A
